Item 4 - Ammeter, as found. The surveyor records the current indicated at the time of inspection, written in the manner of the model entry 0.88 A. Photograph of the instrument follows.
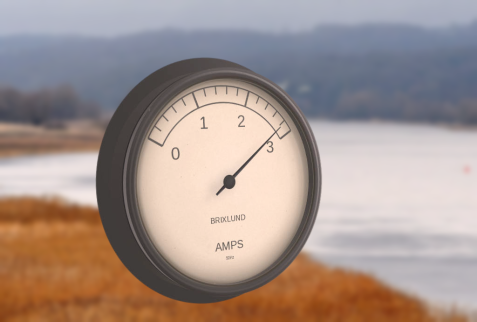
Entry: 2.8 A
